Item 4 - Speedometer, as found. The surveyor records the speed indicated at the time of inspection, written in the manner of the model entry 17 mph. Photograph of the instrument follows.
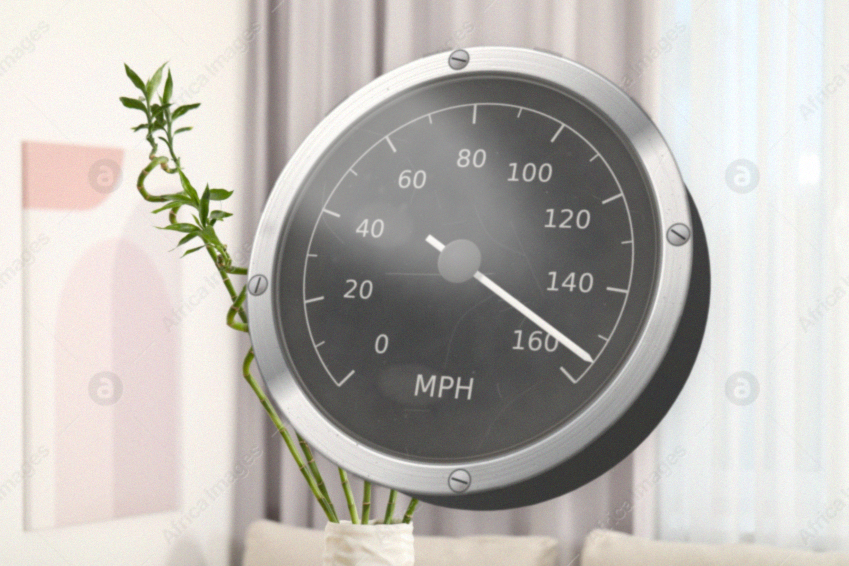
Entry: 155 mph
